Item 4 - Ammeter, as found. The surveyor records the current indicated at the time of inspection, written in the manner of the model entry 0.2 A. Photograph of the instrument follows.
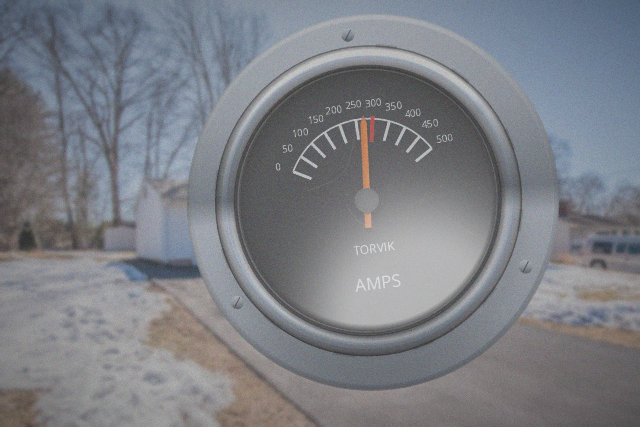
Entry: 275 A
